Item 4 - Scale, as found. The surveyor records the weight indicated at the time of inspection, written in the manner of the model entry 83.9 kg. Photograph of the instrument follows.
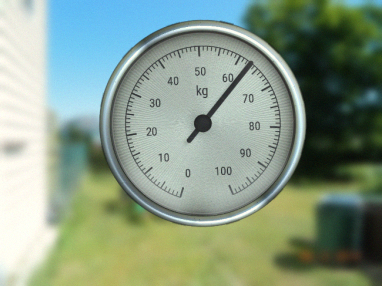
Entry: 63 kg
